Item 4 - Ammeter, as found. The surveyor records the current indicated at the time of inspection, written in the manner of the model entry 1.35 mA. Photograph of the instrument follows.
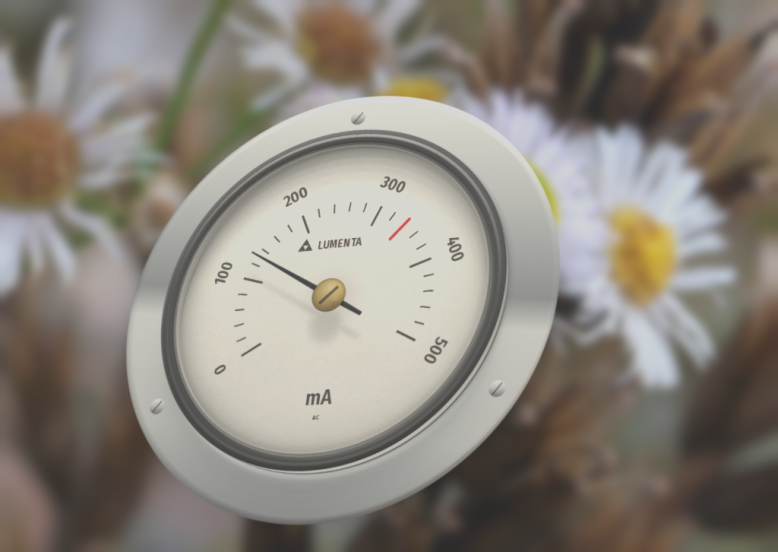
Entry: 130 mA
